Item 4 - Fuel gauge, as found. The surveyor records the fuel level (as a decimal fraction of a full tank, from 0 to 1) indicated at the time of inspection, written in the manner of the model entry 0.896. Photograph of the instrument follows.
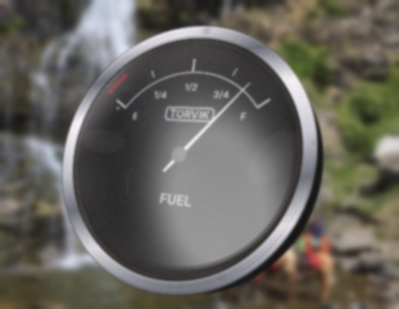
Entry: 0.875
